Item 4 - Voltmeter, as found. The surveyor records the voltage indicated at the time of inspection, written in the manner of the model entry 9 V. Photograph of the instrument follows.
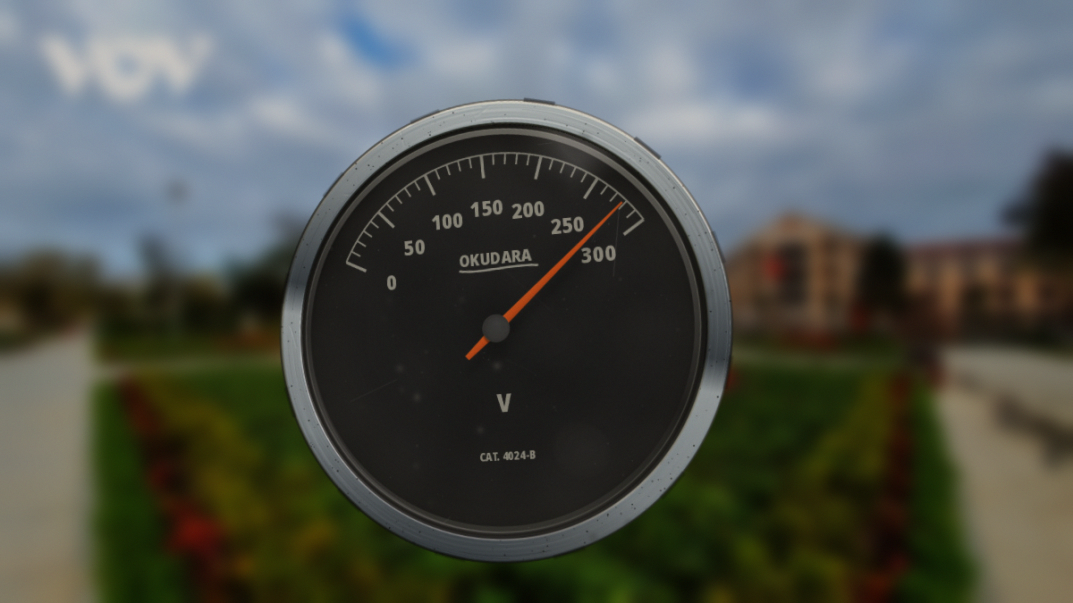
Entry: 280 V
